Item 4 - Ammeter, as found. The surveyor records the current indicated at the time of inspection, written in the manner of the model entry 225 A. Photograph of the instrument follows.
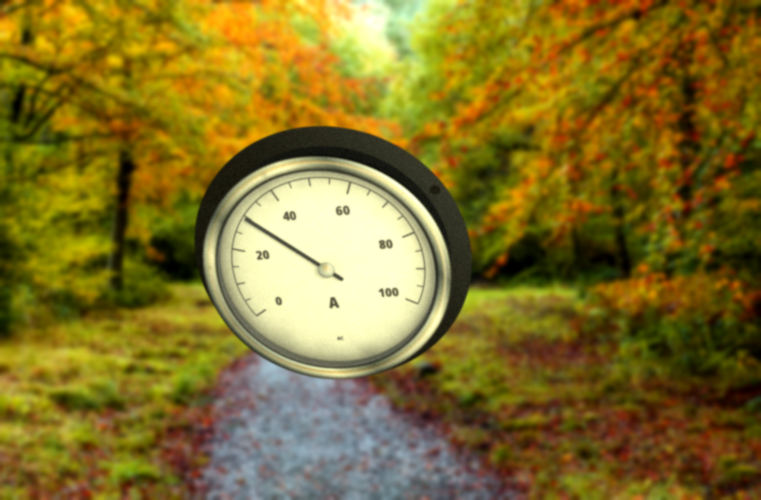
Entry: 30 A
